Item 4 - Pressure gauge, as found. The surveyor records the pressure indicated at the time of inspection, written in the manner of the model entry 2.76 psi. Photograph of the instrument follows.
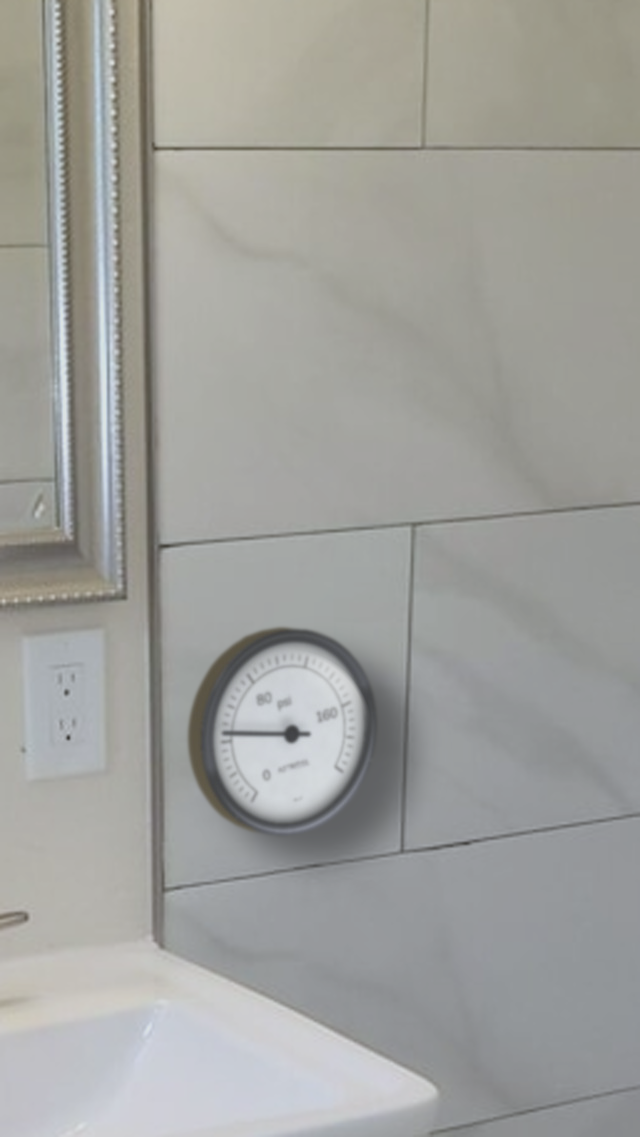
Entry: 45 psi
